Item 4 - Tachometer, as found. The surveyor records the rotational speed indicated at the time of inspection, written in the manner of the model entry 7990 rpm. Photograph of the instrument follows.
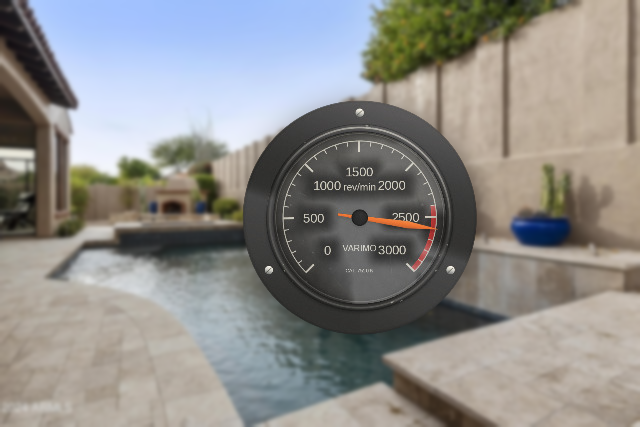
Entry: 2600 rpm
